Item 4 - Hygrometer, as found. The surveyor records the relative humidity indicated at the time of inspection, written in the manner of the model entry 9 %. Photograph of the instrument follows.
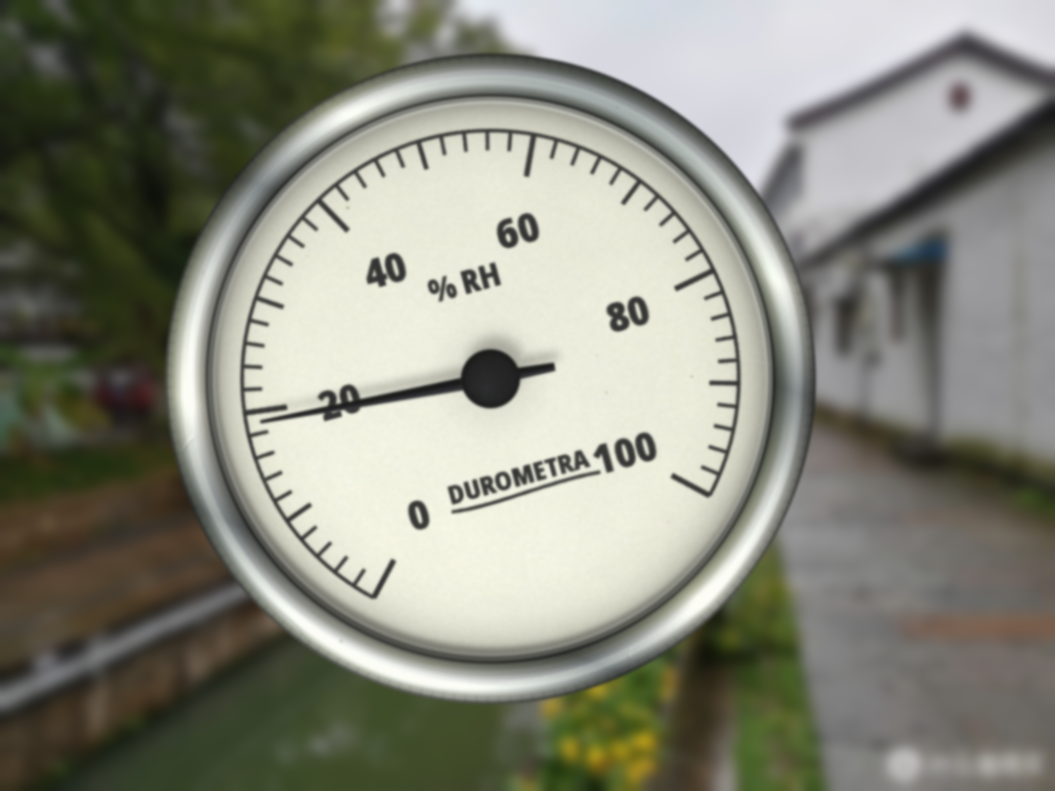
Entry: 19 %
